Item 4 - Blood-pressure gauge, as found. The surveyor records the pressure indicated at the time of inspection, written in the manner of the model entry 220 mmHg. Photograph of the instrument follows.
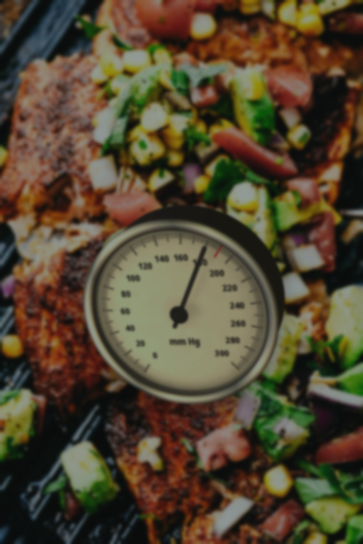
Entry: 180 mmHg
